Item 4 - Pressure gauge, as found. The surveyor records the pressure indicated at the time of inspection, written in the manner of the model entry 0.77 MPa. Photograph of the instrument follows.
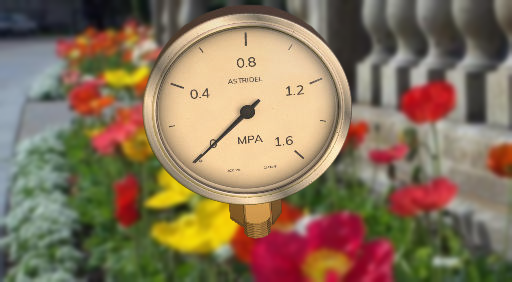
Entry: 0 MPa
